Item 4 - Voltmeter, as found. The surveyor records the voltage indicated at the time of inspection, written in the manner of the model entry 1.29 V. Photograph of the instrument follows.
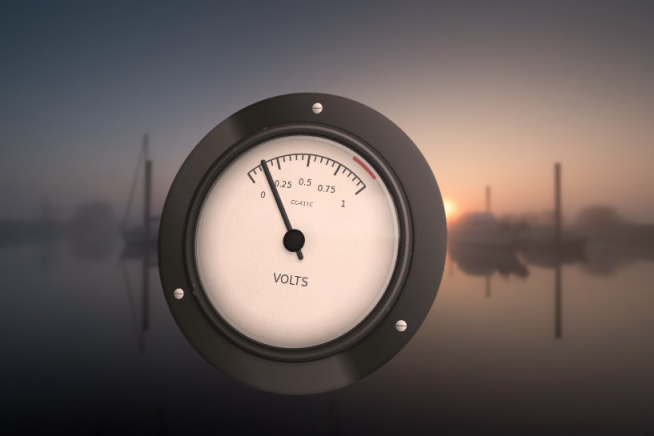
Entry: 0.15 V
